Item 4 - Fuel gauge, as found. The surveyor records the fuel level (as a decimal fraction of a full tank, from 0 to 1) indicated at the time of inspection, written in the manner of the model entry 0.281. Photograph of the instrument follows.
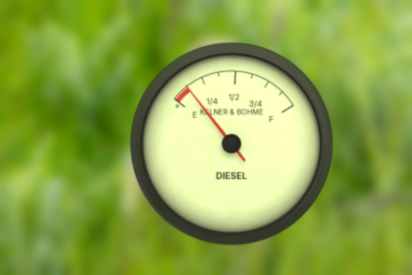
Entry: 0.125
